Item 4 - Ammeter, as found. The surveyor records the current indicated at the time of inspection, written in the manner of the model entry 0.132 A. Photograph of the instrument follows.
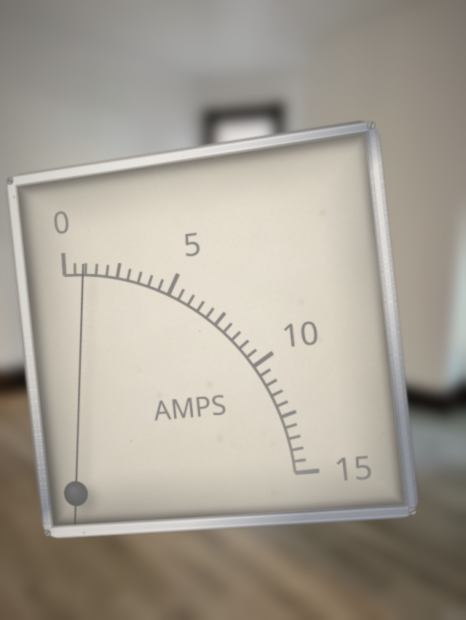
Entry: 1 A
